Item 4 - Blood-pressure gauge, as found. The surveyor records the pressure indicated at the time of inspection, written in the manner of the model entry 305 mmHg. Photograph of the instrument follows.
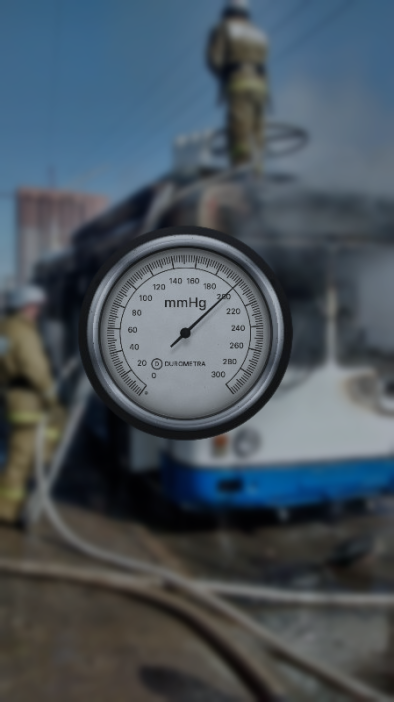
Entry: 200 mmHg
